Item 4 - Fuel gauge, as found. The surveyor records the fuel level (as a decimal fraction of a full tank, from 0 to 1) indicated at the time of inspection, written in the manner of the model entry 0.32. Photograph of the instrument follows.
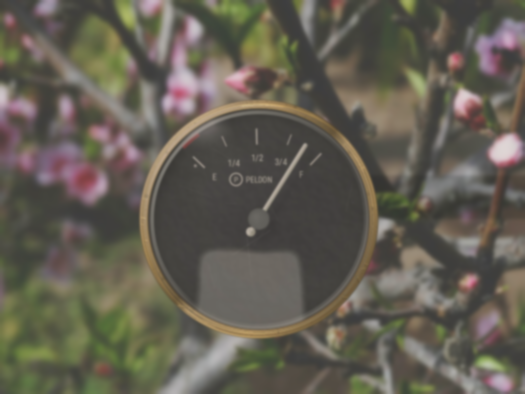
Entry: 0.875
